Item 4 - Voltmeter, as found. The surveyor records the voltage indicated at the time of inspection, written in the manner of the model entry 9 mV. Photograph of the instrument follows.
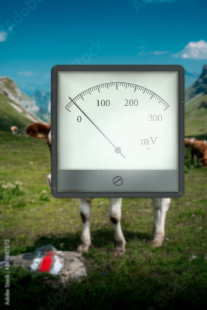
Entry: 25 mV
